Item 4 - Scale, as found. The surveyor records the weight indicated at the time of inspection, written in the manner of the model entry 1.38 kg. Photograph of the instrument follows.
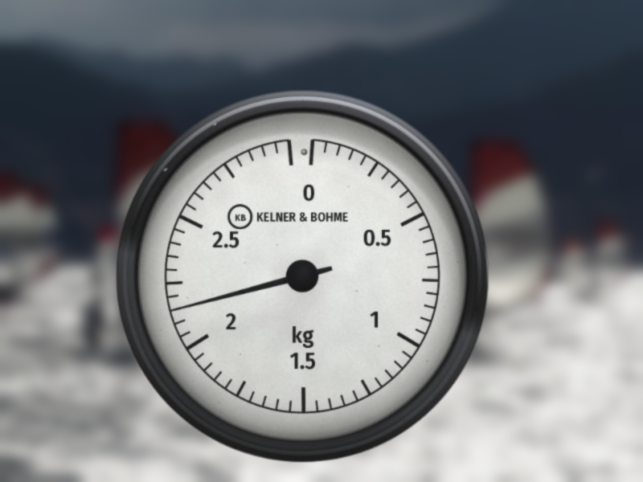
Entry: 2.15 kg
